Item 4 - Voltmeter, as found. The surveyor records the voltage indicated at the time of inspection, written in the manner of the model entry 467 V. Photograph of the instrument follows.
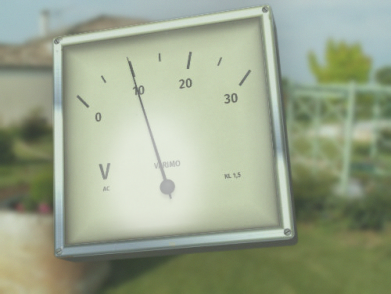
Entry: 10 V
